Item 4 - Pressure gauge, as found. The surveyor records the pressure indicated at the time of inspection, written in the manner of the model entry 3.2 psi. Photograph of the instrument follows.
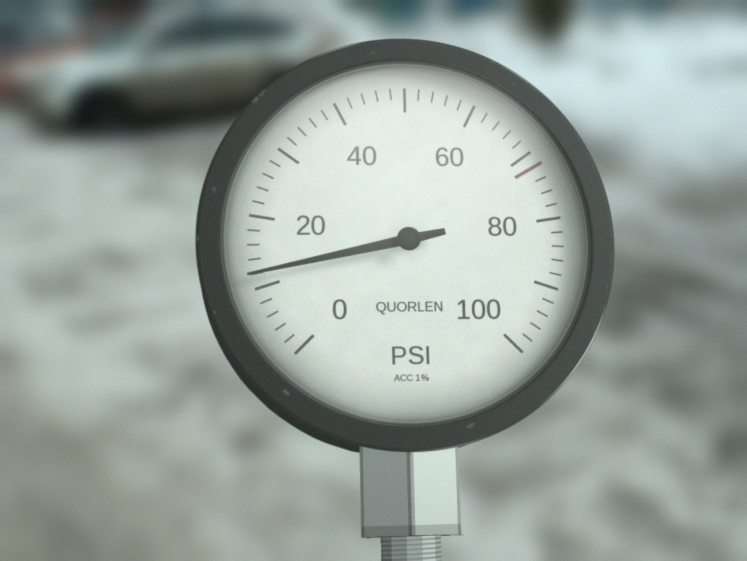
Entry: 12 psi
